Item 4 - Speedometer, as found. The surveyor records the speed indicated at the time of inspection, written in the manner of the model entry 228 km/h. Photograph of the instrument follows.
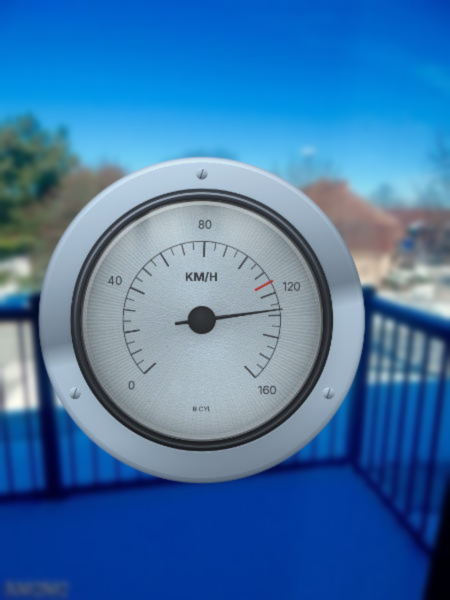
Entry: 127.5 km/h
